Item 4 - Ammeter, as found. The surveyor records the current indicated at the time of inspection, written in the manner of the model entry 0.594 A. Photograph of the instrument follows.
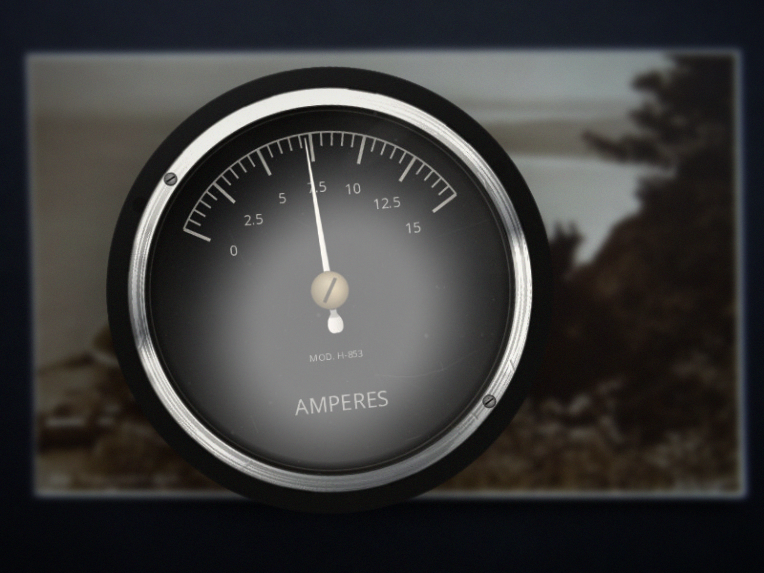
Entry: 7.25 A
